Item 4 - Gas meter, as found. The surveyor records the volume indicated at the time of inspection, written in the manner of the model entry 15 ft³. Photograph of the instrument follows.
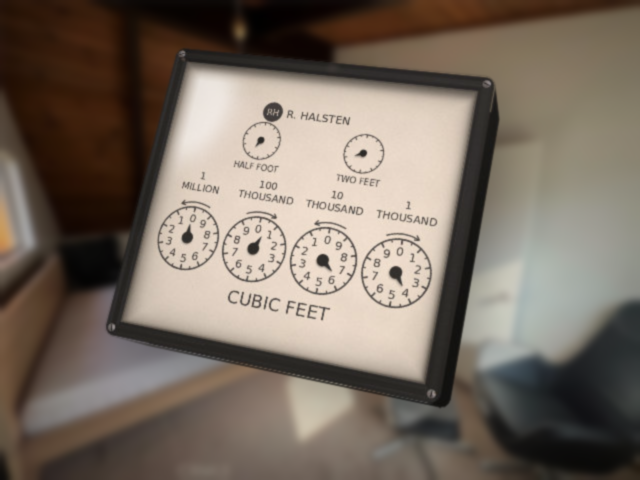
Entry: 6400 ft³
